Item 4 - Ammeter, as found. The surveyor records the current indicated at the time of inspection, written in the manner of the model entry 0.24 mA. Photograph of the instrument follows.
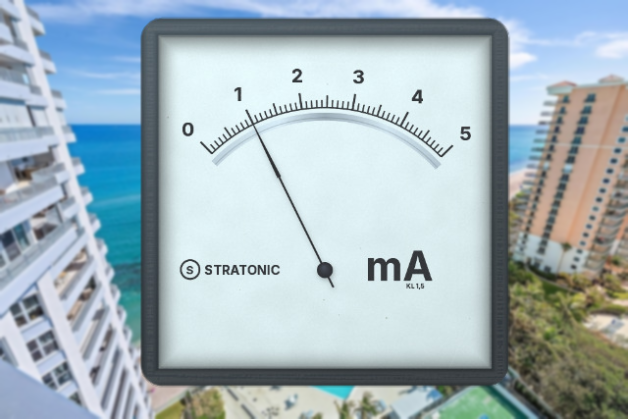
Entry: 1 mA
